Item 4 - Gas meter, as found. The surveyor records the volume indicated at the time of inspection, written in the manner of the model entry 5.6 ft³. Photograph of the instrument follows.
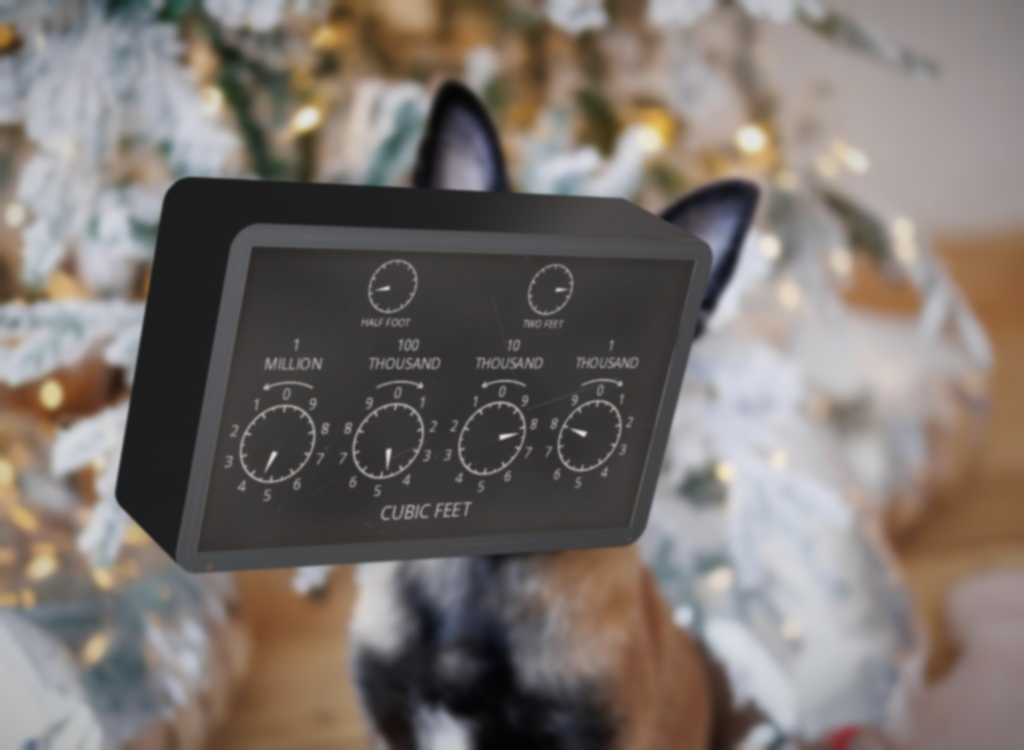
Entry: 447800 ft³
